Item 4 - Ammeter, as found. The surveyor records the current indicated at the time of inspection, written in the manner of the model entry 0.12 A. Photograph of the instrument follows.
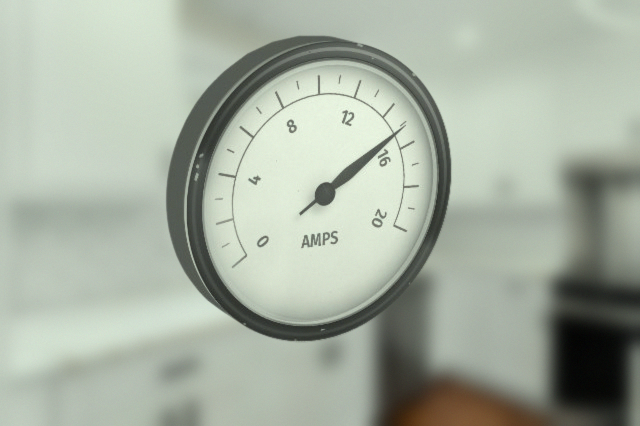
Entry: 15 A
